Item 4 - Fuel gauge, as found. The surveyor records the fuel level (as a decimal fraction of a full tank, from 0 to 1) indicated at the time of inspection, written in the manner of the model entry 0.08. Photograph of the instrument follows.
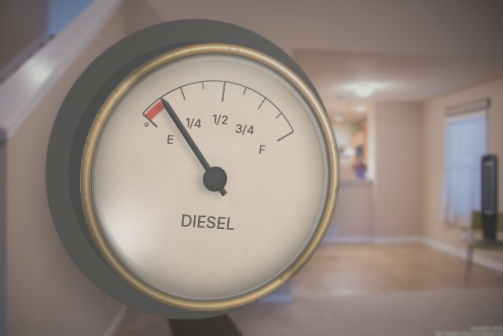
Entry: 0.125
